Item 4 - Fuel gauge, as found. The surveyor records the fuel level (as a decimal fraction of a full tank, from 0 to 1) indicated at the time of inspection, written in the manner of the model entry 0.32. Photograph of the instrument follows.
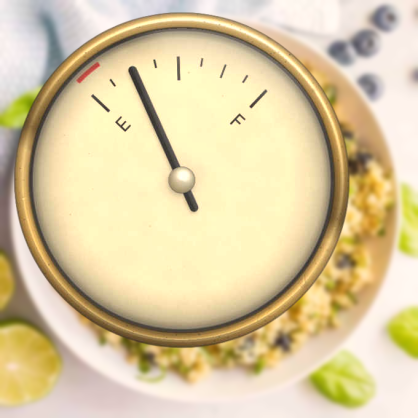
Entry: 0.25
